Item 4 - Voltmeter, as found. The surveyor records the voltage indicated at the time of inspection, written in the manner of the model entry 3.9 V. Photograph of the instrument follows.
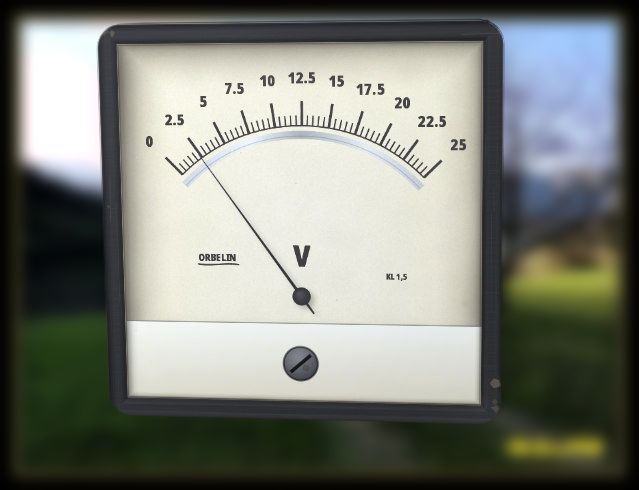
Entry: 2.5 V
